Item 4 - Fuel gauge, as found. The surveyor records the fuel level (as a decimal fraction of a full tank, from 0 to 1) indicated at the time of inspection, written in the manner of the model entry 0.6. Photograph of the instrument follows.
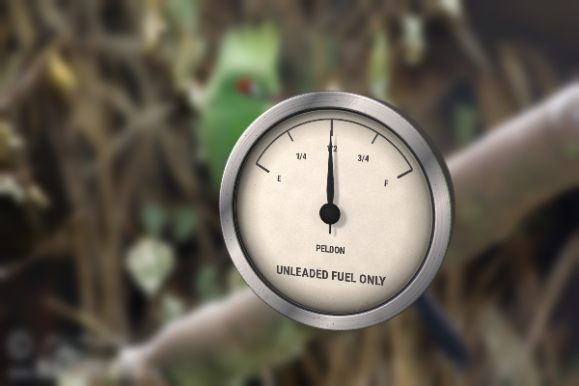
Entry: 0.5
